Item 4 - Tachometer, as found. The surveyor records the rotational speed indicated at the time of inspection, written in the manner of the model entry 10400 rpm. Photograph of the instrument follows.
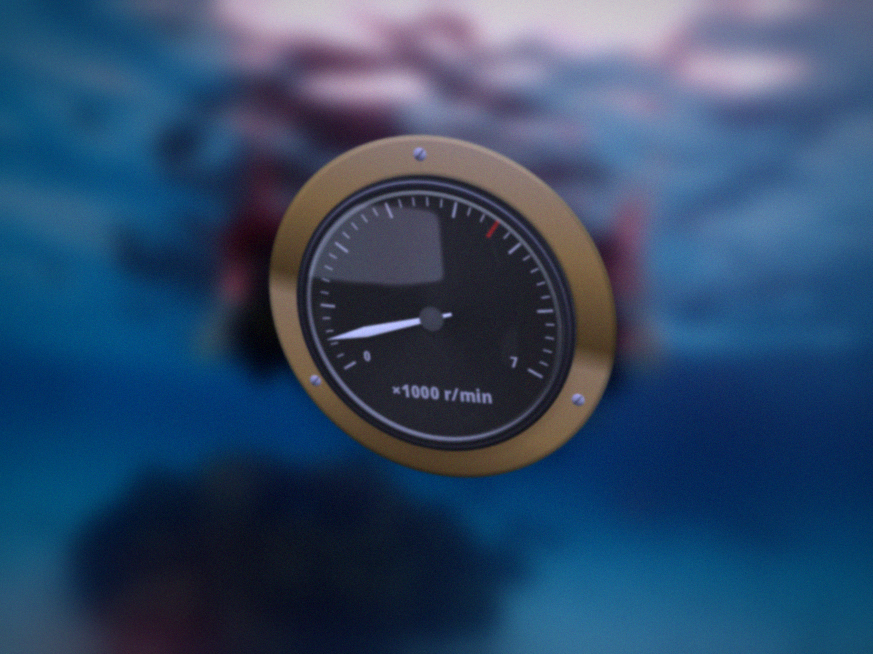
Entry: 500 rpm
